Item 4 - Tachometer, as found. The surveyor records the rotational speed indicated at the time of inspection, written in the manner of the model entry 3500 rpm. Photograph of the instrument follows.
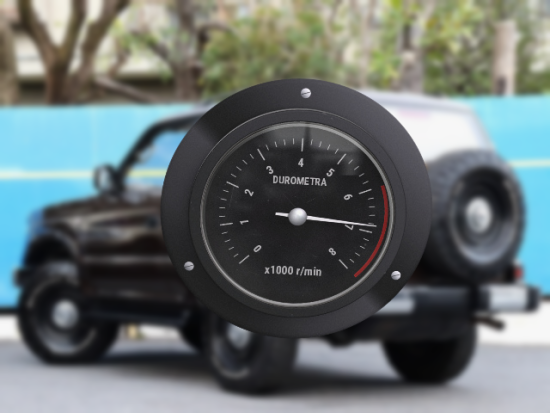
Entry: 6800 rpm
